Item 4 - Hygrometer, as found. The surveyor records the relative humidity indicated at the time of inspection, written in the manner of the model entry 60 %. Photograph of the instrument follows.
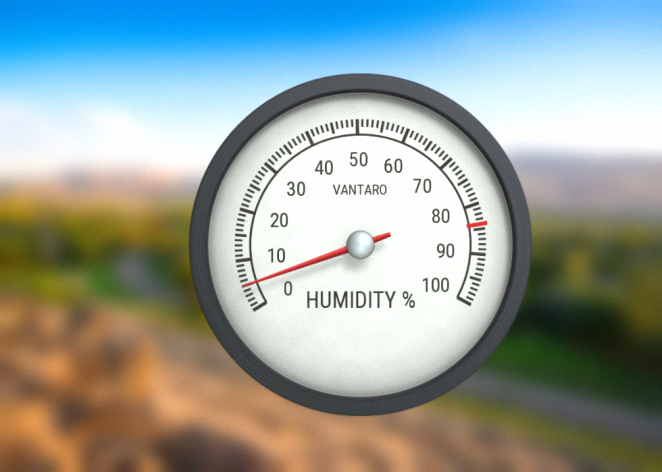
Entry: 5 %
